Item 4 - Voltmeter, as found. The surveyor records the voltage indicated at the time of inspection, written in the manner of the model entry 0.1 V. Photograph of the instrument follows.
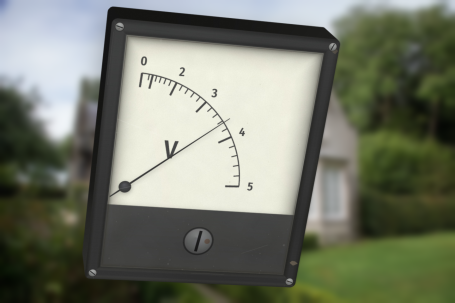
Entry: 3.6 V
